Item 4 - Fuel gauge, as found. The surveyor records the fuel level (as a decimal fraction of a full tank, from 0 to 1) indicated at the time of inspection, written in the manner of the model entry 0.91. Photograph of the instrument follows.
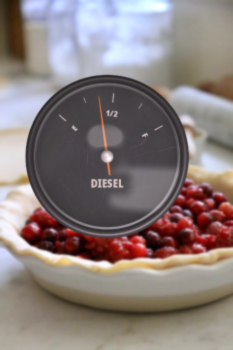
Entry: 0.375
